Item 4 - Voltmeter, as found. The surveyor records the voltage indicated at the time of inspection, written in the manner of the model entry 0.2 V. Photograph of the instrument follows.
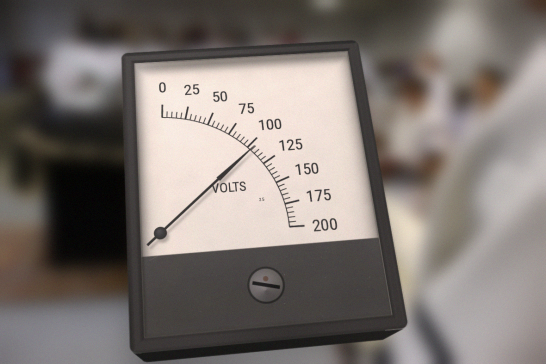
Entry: 105 V
